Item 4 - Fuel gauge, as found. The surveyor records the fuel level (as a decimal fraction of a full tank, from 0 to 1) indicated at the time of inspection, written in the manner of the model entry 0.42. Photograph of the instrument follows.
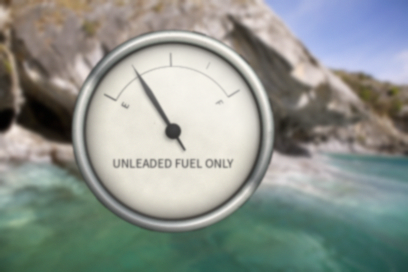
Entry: 0.25
